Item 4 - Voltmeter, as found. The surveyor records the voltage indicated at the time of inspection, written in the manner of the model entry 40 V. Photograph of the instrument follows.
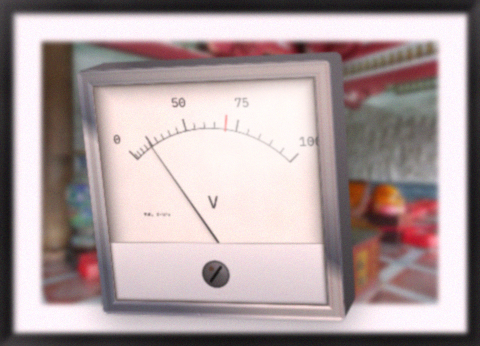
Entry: 25 V
